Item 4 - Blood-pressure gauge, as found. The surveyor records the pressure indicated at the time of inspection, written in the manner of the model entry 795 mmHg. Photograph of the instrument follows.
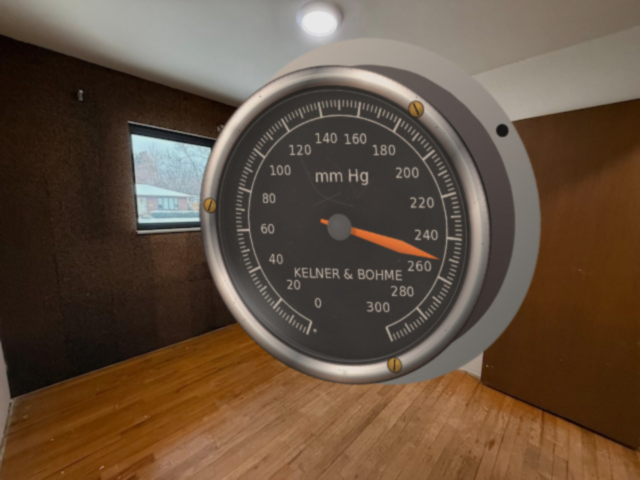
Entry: 250 mmHg
